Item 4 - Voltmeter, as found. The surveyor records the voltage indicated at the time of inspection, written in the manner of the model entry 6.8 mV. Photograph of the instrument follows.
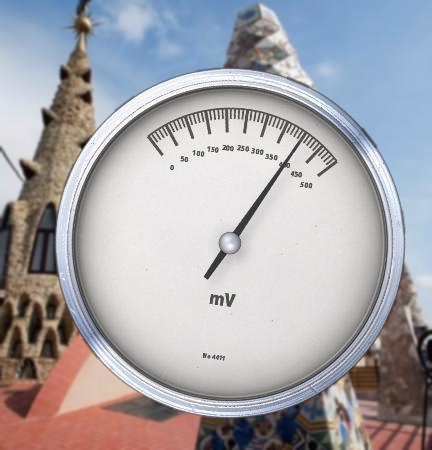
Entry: 400 mV
